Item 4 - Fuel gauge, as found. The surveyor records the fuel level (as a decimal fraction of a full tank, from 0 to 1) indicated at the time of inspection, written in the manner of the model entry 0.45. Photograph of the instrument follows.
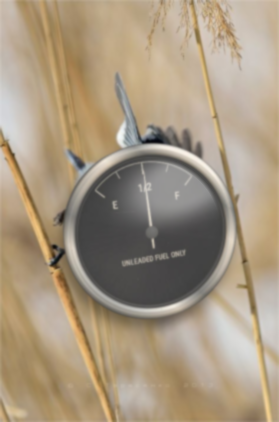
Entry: 0.5
